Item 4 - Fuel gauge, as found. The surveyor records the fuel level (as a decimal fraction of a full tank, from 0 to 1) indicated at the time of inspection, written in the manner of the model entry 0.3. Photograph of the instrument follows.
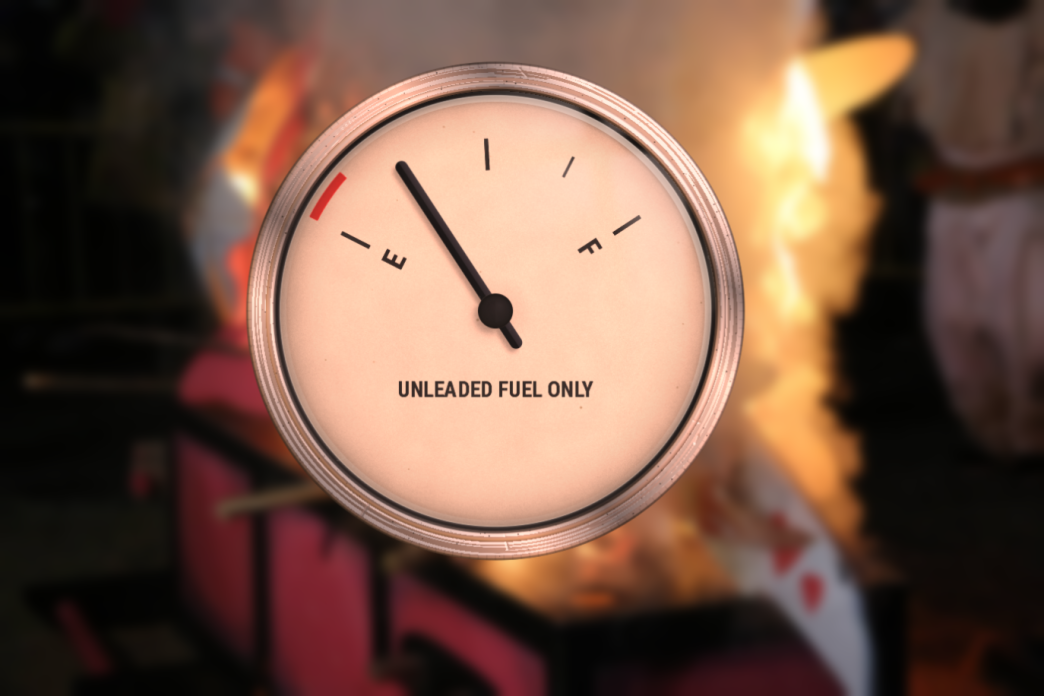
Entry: 0.25
